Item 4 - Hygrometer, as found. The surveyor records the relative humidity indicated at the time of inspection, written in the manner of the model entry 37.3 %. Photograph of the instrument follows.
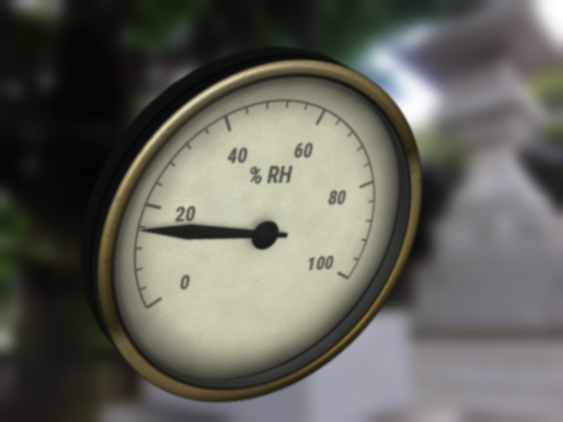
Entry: 16 %
